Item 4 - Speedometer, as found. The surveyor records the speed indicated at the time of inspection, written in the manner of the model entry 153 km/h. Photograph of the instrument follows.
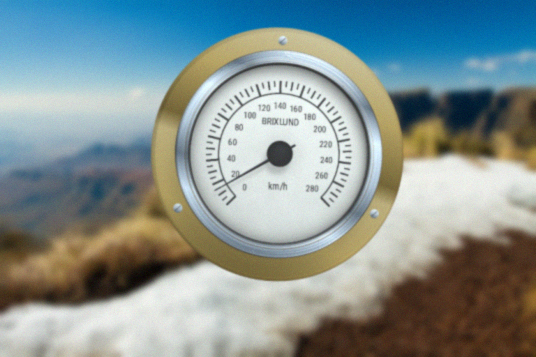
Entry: 15 km/h
